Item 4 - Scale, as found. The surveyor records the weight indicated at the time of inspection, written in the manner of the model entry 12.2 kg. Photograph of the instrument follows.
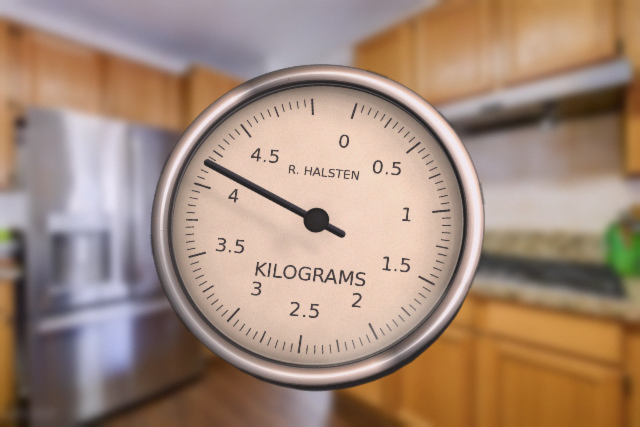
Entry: 4.15 kg
